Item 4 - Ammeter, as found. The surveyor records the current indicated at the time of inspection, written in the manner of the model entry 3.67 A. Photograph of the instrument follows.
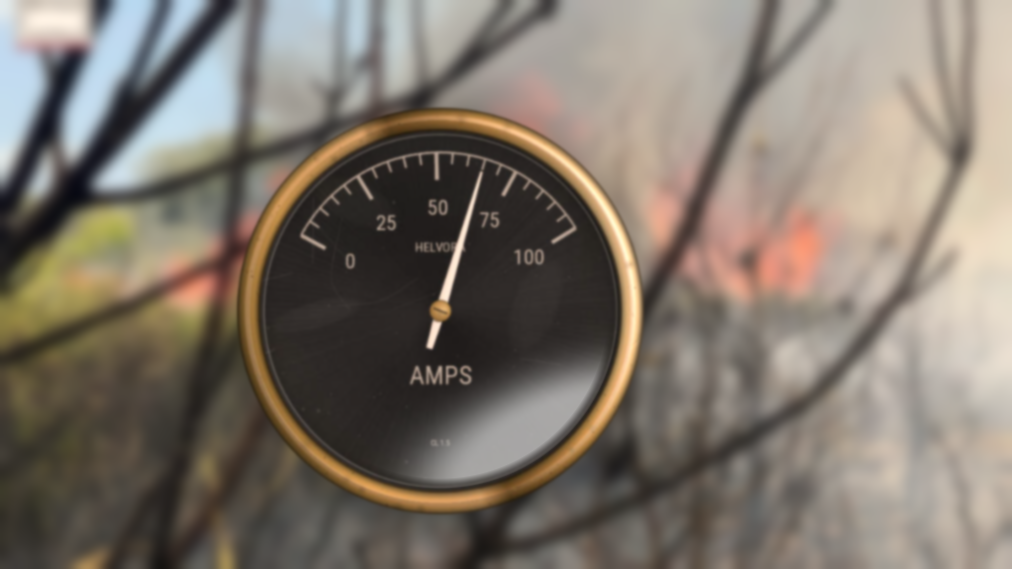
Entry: 65 A
